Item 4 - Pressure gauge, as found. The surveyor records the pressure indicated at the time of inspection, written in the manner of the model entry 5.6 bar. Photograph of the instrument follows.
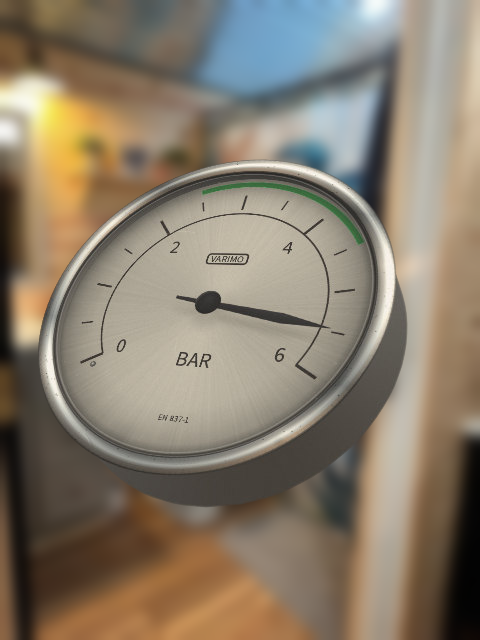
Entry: 5.5 bar
